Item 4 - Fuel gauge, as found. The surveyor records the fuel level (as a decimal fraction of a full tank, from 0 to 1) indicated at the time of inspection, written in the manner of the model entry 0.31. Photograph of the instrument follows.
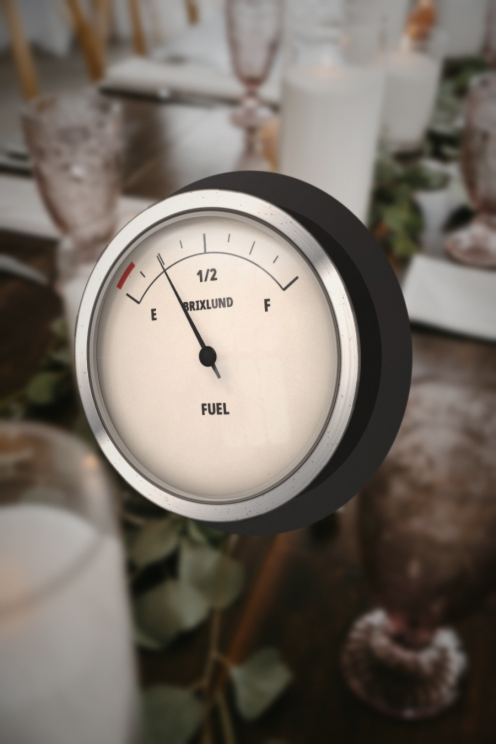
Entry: 0.25
